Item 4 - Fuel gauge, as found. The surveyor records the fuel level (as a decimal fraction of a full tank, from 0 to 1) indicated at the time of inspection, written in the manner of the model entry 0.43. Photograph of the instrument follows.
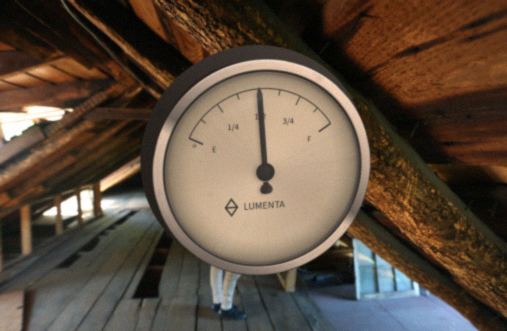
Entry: 0.5
